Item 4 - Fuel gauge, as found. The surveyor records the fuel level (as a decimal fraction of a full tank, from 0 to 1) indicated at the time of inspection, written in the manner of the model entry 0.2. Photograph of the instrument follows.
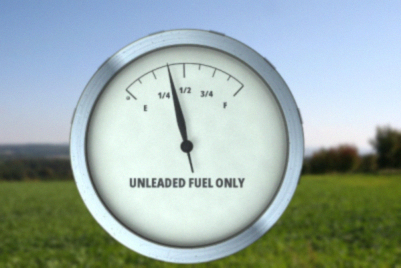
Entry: 0.375
